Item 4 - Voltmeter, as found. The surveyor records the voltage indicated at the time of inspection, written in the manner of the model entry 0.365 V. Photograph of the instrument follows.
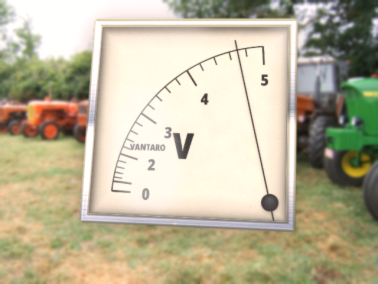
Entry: 4.7 V
